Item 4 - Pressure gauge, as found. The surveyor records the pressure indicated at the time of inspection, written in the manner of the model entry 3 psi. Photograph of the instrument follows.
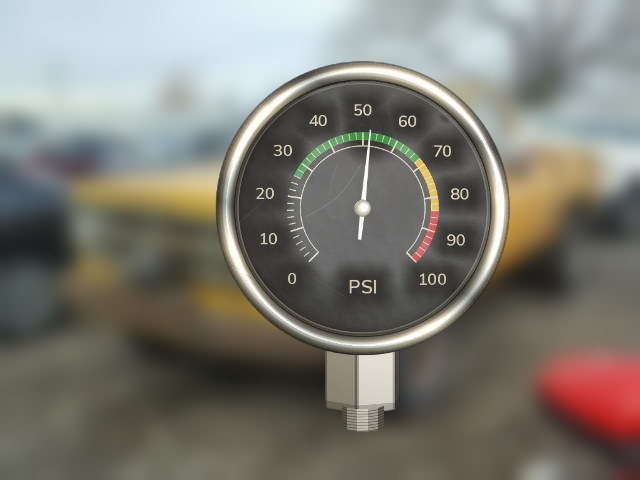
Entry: 52 psi
